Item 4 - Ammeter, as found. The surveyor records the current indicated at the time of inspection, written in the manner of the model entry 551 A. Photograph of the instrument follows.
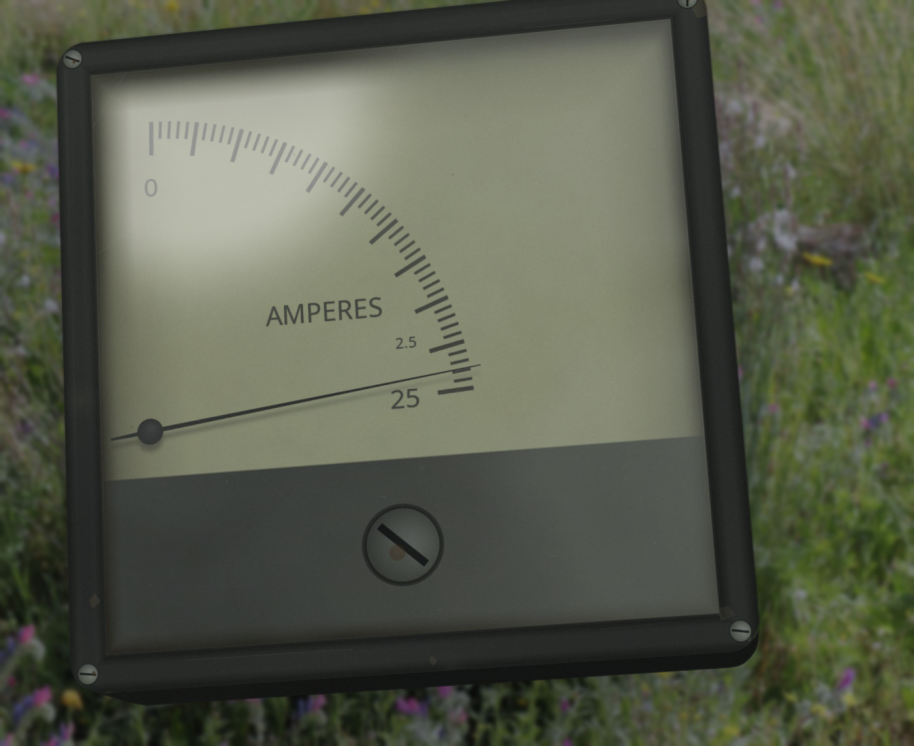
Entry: 24 A
